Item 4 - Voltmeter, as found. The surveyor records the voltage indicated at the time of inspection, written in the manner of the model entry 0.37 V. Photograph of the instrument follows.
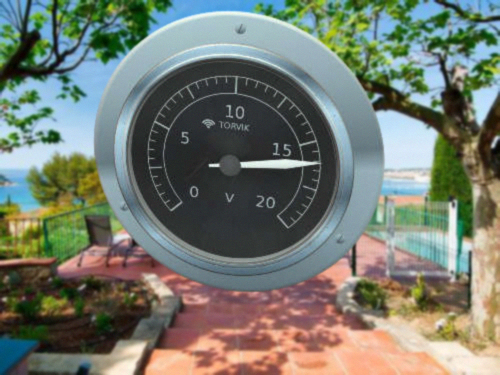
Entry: 16 V
